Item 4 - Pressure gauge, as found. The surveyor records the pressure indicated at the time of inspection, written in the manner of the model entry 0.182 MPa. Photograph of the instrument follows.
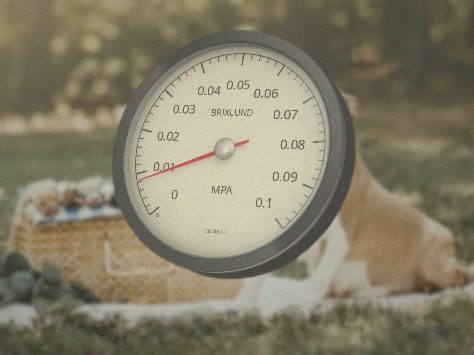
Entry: 0.008 MPa
